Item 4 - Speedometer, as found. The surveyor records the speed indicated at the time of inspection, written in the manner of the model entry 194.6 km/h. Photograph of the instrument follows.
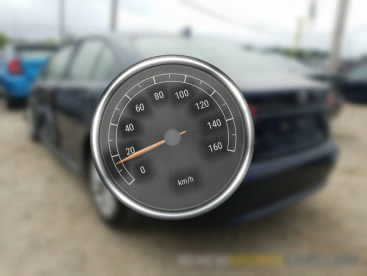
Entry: 15 km/h
